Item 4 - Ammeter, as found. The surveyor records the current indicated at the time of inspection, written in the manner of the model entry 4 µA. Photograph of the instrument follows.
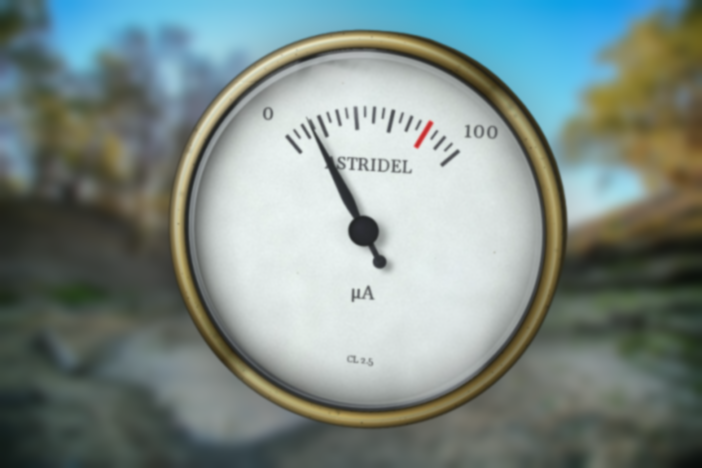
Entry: 15 µA
